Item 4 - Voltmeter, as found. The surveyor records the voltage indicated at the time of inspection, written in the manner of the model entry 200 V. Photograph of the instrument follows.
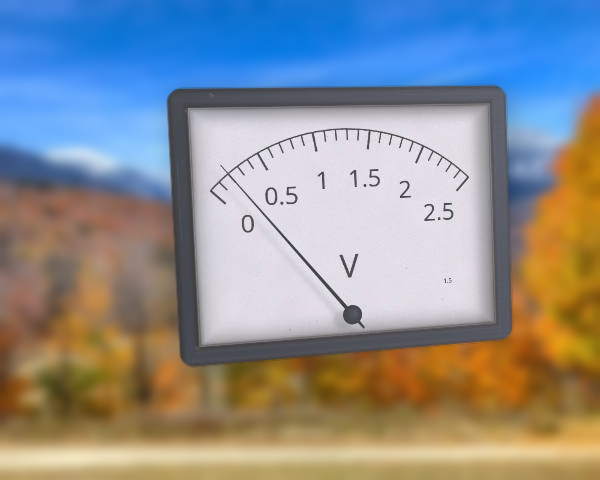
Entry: 0.2 V
